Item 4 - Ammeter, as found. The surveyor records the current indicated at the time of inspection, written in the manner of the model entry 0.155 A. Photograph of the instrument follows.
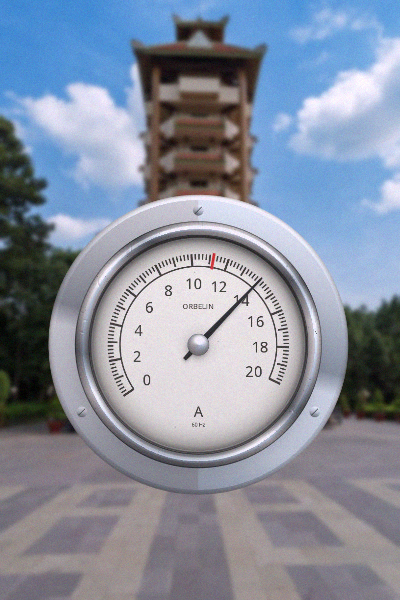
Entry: 14 A
